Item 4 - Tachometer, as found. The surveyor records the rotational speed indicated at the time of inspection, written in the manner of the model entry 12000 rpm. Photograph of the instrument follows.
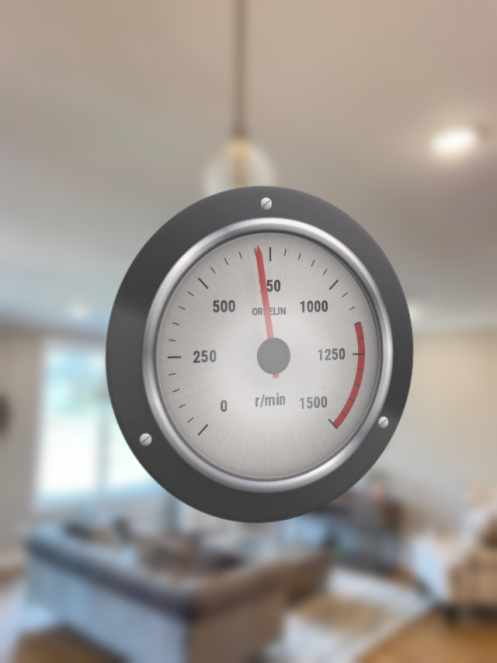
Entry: 700 rpm
